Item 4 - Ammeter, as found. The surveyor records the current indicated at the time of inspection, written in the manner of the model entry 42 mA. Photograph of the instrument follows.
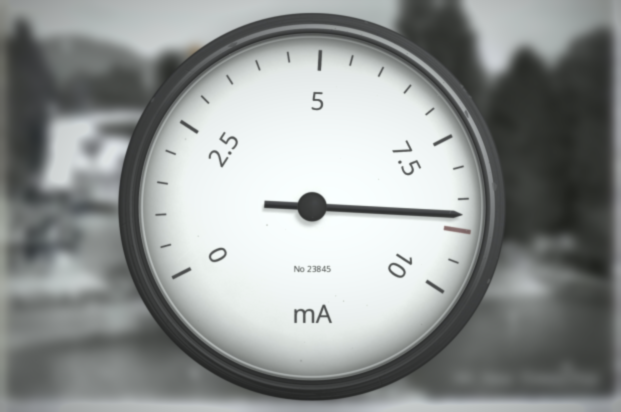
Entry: 8.75 mA
